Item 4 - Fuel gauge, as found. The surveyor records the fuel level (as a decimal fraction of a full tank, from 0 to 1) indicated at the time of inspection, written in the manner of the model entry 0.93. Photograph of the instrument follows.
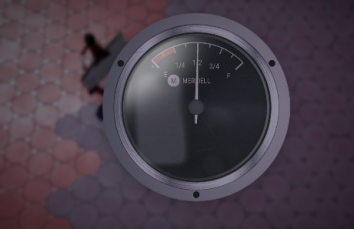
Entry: 0.5
